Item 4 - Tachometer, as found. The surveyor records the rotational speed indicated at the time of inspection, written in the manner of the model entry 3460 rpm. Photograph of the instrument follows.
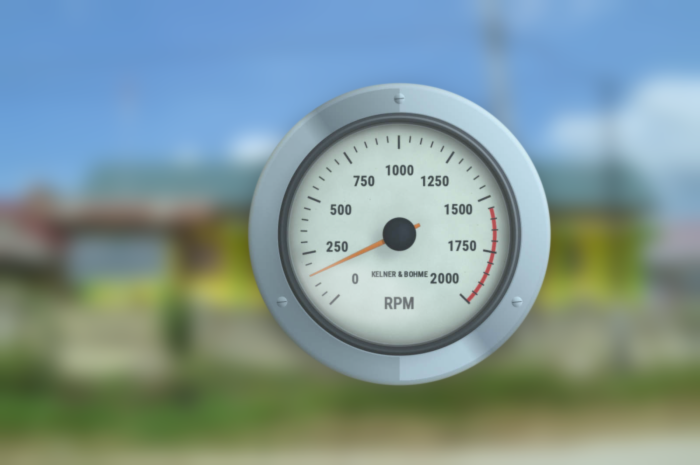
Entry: 150 rpm
